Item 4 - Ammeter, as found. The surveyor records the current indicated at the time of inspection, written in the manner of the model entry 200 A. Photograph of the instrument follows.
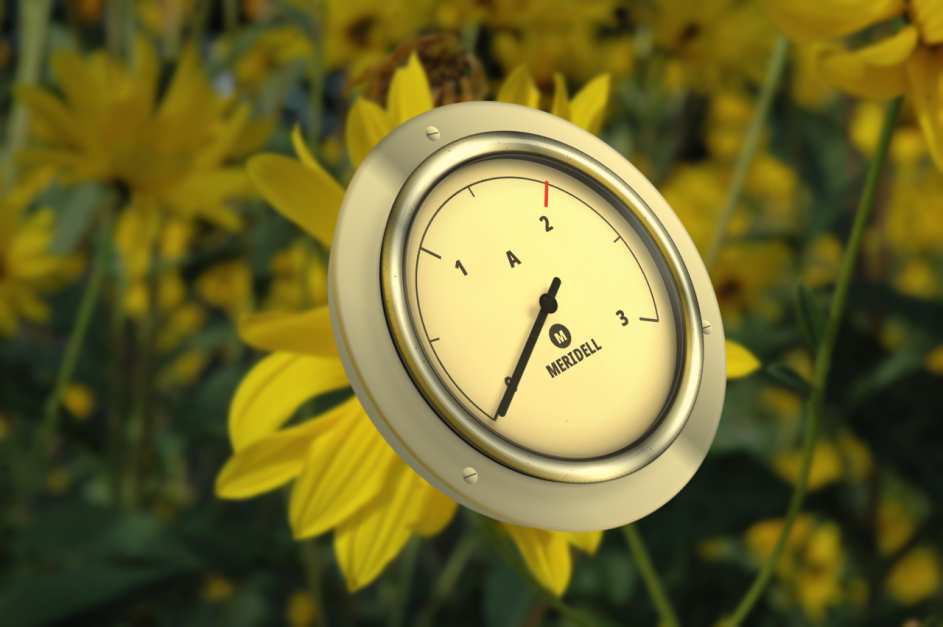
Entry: 0 A
